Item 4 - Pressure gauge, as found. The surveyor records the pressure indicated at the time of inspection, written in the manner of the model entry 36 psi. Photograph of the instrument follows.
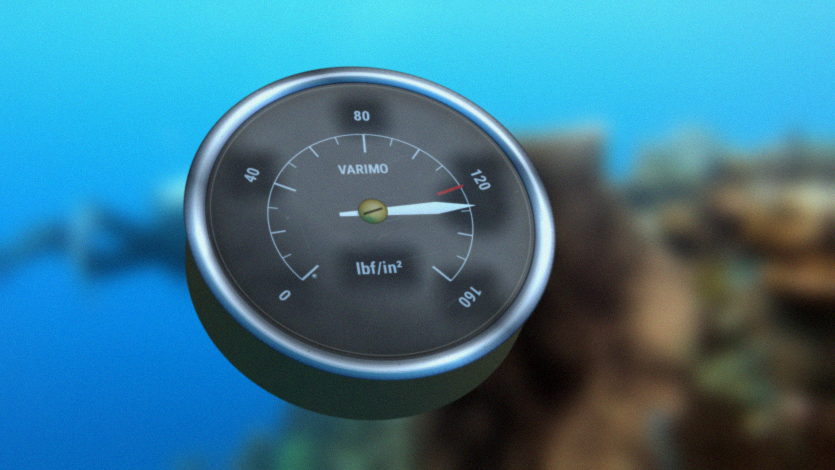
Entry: 130 psi
